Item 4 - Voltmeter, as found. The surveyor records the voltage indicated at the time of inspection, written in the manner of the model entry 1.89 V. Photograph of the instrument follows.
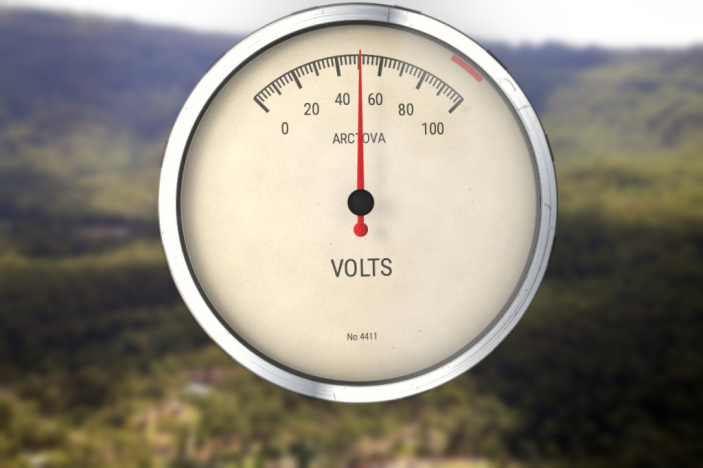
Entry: 50 V
